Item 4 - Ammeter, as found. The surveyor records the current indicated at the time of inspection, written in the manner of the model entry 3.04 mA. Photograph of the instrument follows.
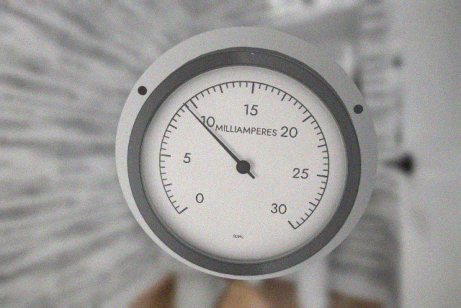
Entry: 9.5 mA
